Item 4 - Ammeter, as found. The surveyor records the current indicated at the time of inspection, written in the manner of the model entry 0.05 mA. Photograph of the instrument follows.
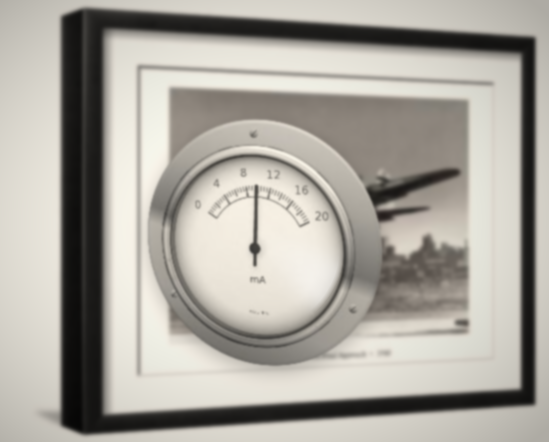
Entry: 10 mA
